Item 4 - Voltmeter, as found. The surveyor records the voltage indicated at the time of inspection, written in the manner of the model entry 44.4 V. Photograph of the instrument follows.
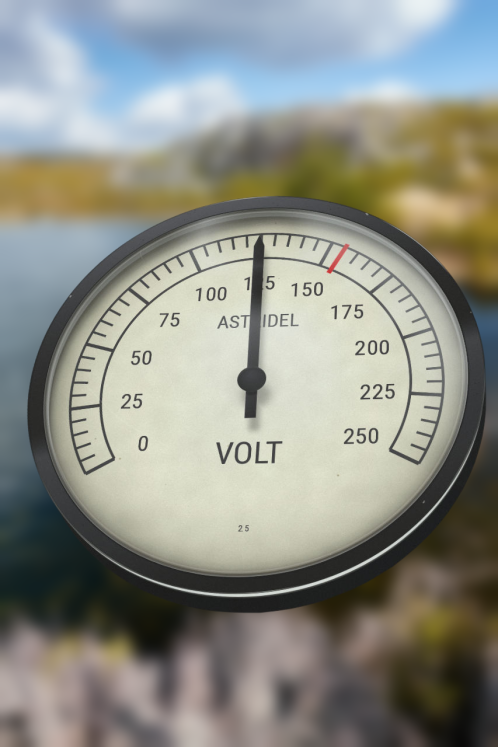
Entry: 125 V
